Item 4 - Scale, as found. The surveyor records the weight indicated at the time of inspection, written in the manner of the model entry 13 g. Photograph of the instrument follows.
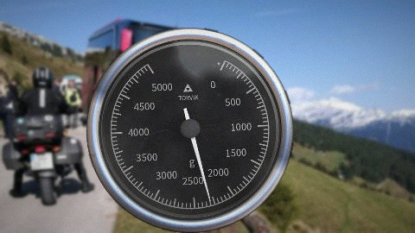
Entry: 2300 g
